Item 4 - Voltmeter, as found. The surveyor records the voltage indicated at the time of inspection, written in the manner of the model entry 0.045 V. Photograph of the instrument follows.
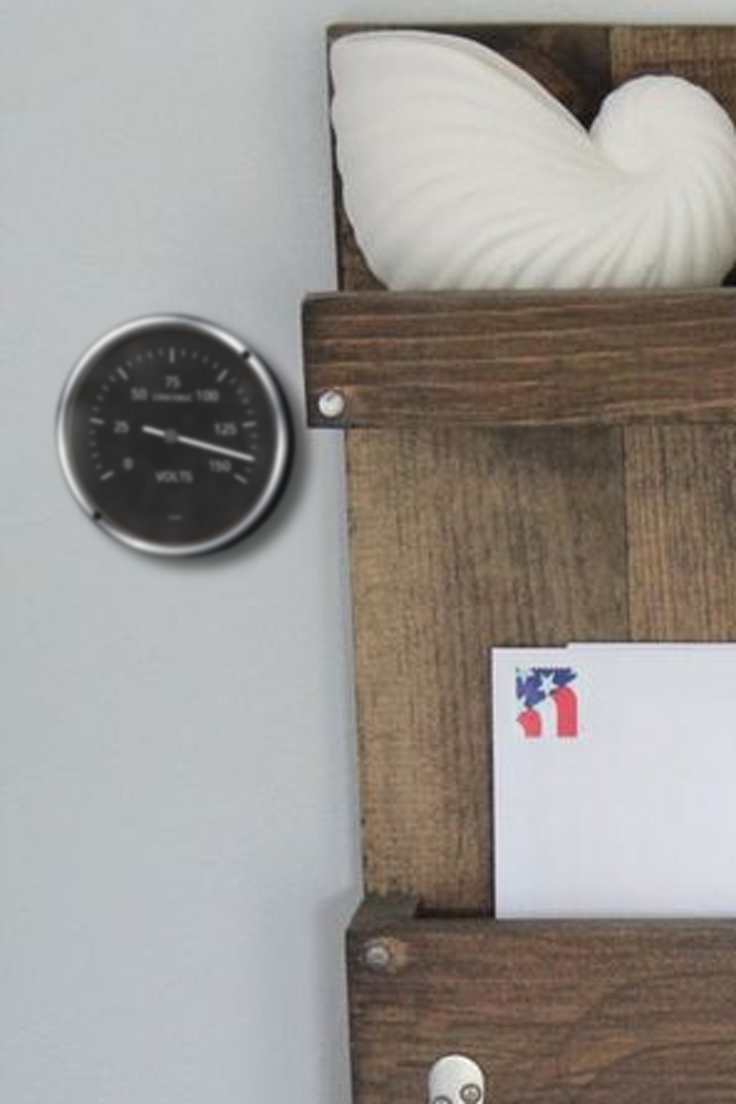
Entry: 140 V
